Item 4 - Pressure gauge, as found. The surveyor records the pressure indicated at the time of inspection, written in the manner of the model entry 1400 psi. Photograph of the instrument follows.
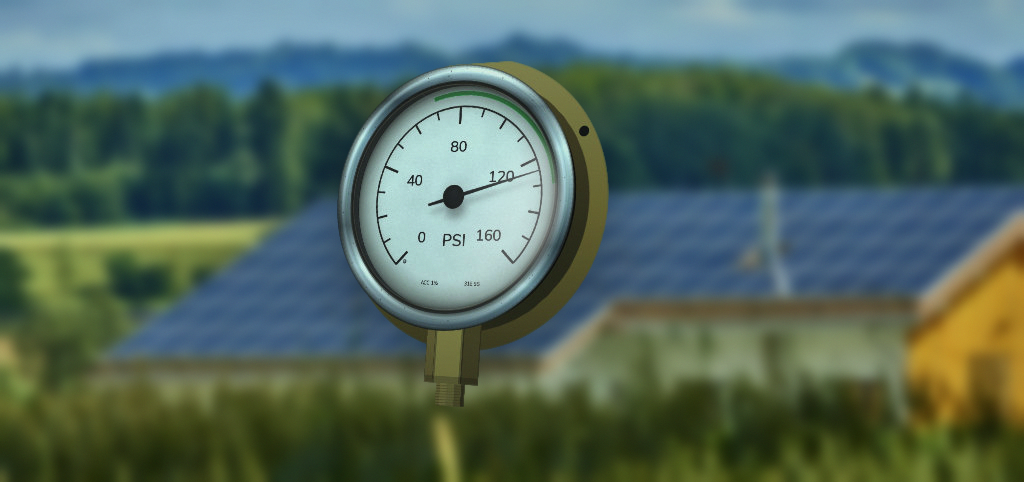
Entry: 125 psi
